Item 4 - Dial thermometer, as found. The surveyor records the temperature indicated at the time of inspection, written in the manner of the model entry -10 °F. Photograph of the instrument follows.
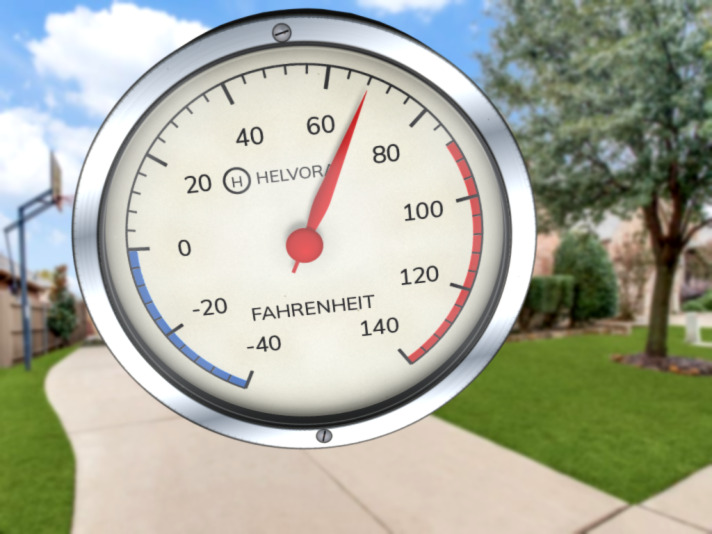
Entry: 68 °F
